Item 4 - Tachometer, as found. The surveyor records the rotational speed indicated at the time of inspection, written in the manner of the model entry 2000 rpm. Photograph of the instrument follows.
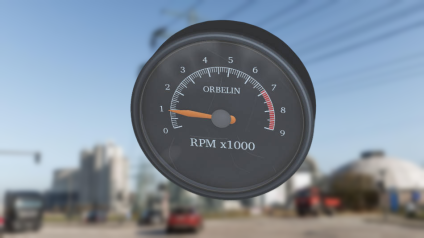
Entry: 1000 rpm
